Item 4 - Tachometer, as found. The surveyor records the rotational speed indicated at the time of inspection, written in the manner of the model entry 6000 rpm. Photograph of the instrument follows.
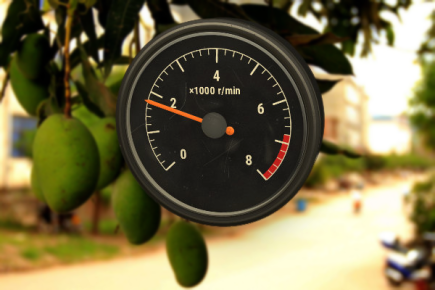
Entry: 1800 rpm
